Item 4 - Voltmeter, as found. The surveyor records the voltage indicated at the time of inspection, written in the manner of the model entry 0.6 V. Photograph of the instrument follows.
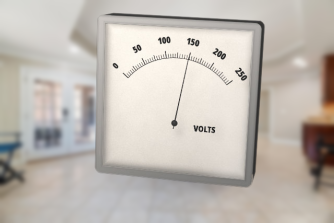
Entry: 150 V
